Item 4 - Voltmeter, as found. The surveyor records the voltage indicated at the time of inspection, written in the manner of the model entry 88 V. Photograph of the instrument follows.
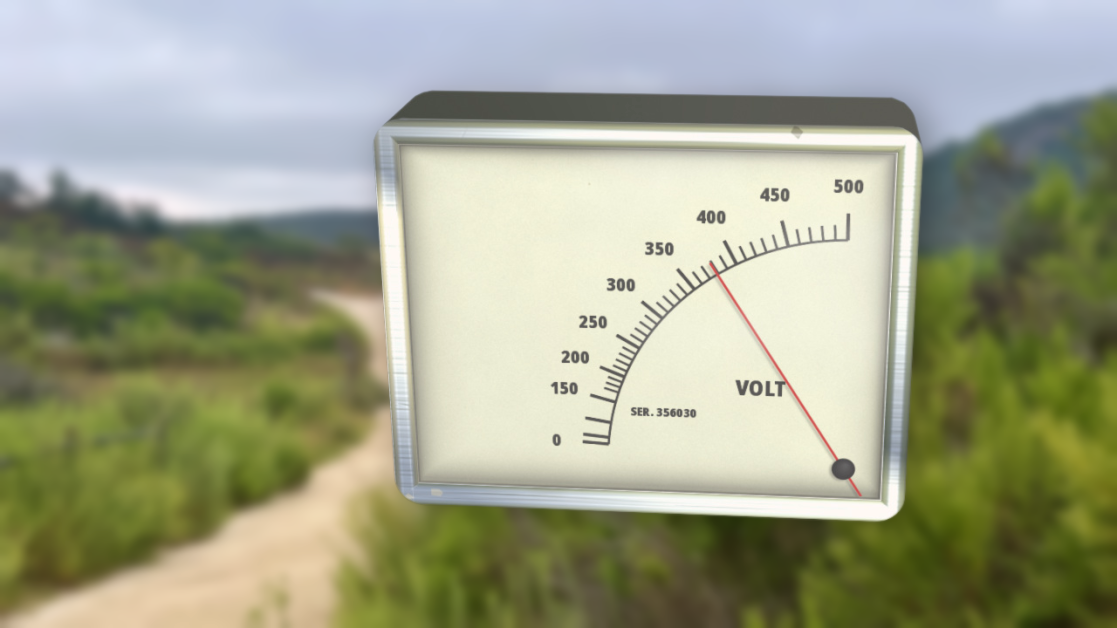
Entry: 380 V
